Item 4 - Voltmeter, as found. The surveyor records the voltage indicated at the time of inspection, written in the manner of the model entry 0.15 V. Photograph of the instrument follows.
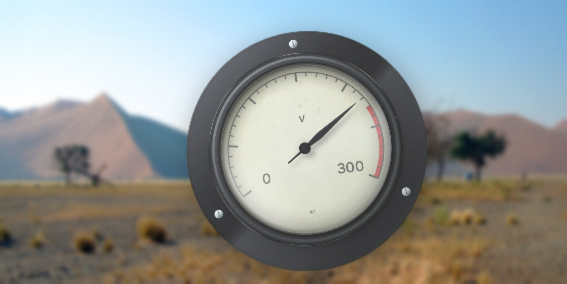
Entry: 220 V
